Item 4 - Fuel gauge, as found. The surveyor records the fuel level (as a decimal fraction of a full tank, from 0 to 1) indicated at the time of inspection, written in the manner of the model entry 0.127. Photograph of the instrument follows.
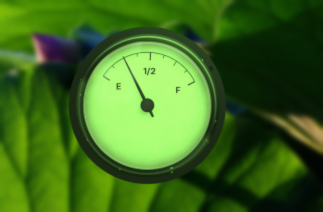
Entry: 0.25
